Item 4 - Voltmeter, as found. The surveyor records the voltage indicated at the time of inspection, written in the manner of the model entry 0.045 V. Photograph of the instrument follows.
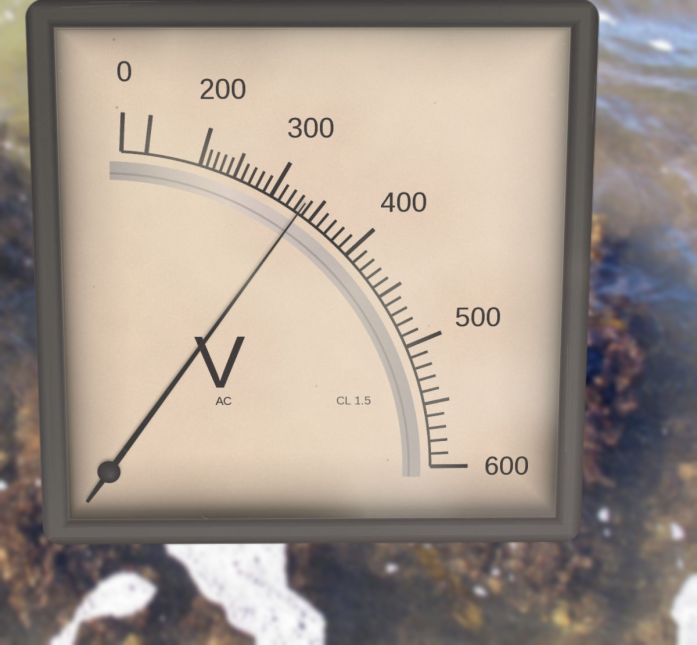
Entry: 335 V
